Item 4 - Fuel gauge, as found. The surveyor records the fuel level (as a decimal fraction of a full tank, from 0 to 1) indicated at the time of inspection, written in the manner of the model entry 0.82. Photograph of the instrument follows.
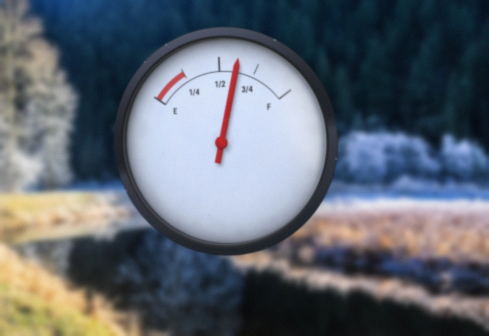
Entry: 0.625
